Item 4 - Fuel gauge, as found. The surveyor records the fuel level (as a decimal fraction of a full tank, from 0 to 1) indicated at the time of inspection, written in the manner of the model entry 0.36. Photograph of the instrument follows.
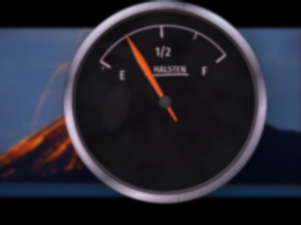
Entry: 0.25
